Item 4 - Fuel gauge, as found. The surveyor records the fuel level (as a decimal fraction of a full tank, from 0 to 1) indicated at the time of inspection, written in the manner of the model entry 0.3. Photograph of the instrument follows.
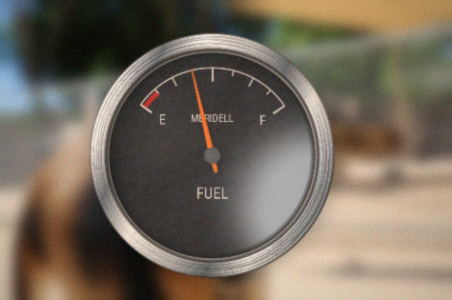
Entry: 0.375
